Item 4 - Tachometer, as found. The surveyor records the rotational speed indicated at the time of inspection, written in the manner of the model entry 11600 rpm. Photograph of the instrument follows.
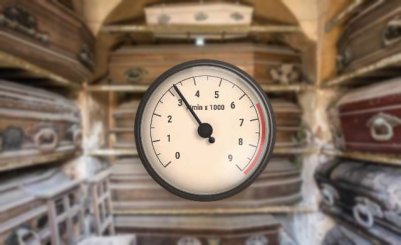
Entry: 3250 rpm
